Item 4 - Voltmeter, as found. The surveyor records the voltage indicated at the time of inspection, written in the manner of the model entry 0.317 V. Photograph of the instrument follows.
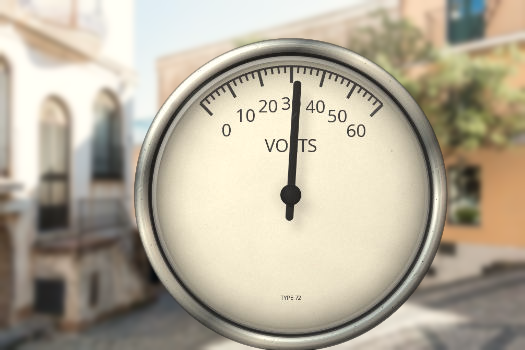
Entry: 32 V
